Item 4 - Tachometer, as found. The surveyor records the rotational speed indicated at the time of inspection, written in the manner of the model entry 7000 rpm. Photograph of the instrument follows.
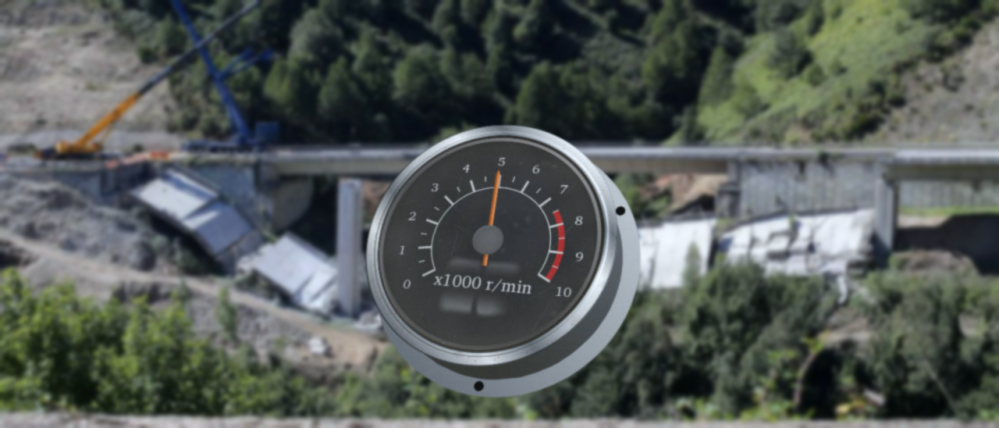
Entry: 5000 rpm
